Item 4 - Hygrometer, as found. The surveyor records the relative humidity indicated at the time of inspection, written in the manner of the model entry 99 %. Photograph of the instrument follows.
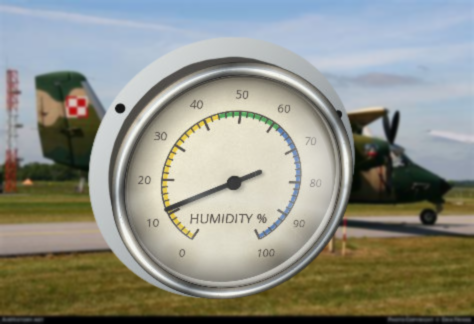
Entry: 12 %
